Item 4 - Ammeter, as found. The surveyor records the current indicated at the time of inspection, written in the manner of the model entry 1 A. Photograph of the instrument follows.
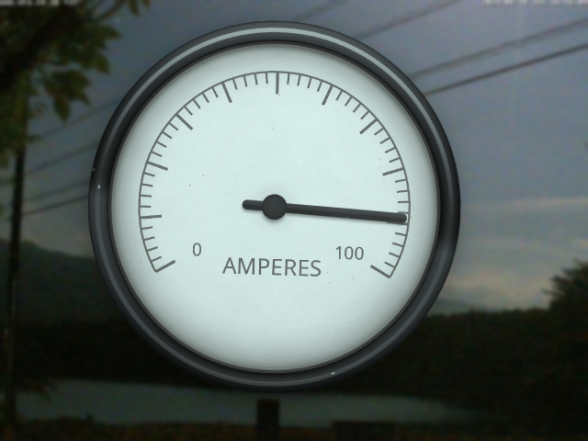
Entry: 89 A
